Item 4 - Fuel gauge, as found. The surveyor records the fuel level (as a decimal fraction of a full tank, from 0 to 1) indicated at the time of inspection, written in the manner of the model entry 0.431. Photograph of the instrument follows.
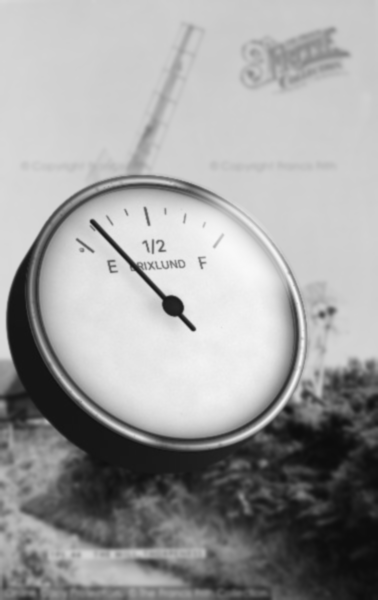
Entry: 0.125
